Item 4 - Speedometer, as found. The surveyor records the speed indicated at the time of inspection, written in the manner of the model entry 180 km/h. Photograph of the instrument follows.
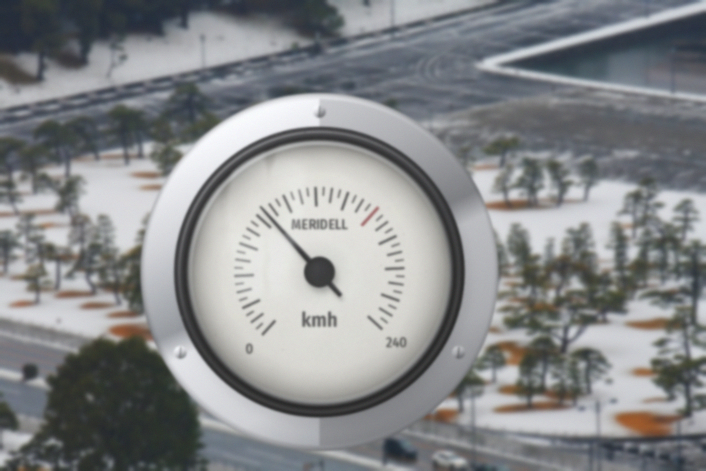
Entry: 85 km/h
